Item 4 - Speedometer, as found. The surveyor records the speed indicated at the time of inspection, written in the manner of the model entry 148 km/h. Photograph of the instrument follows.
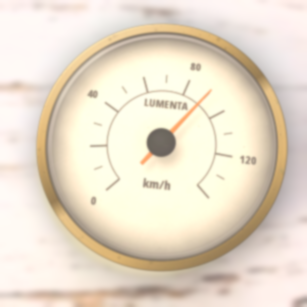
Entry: 90 km/h
